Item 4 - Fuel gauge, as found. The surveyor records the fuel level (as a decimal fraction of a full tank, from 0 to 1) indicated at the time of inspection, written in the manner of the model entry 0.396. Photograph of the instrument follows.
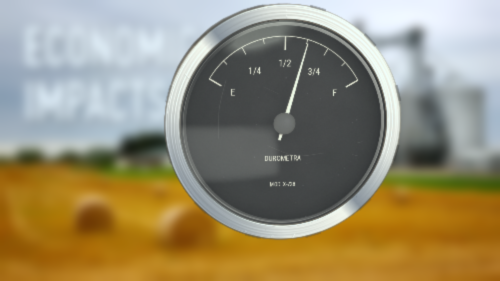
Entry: 0.625
